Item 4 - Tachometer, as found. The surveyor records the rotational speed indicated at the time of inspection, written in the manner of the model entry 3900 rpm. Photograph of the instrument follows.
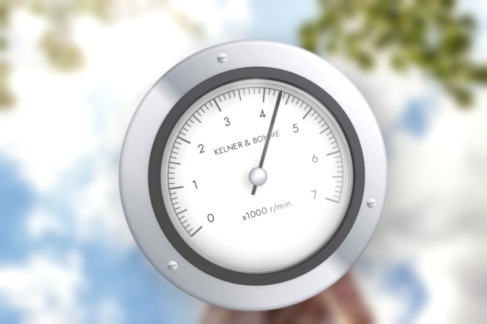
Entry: 4300 rpm
